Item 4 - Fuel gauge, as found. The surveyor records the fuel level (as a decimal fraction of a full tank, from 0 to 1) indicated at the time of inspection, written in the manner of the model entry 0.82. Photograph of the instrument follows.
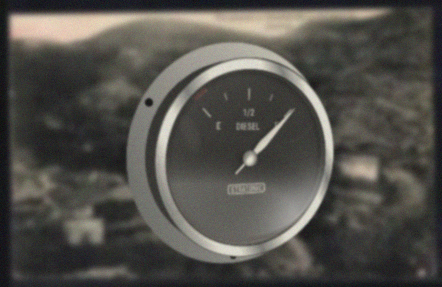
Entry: 1
